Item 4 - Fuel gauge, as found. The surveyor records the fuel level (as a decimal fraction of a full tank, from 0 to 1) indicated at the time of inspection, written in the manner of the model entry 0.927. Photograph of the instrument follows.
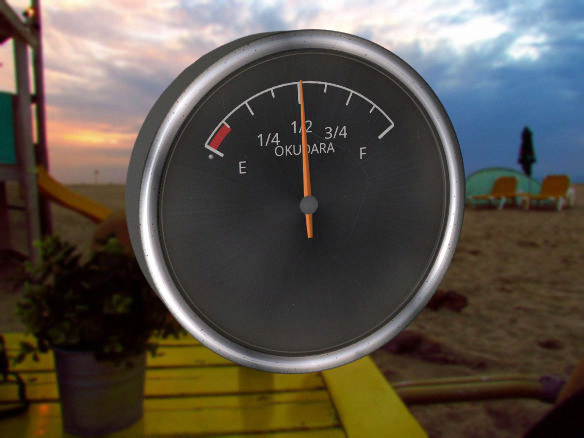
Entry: 0.5
